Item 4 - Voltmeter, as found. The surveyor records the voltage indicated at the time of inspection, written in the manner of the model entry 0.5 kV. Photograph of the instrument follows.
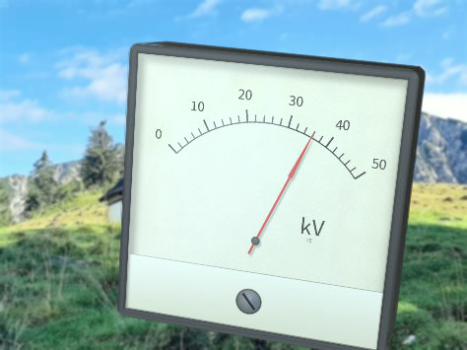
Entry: 36 kV
